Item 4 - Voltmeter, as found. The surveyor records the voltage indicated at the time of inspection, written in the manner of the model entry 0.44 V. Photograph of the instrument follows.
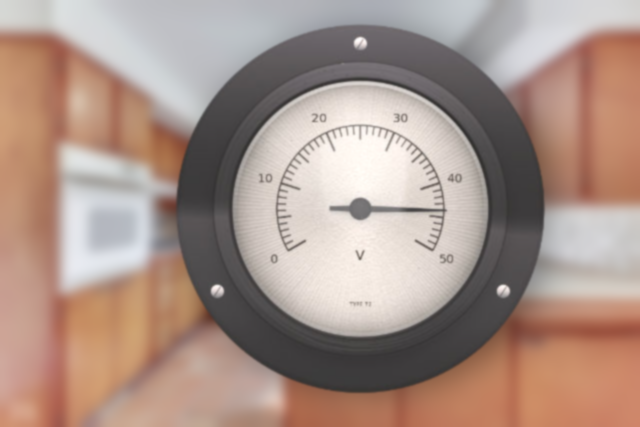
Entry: 44 V
